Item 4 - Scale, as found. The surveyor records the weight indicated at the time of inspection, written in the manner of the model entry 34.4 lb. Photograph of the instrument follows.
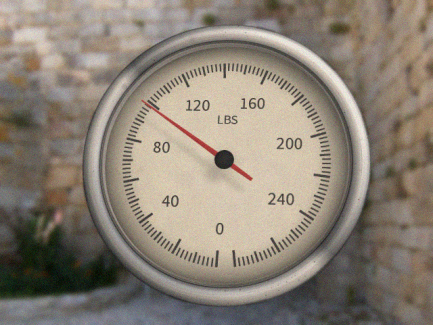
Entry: 98 lb
